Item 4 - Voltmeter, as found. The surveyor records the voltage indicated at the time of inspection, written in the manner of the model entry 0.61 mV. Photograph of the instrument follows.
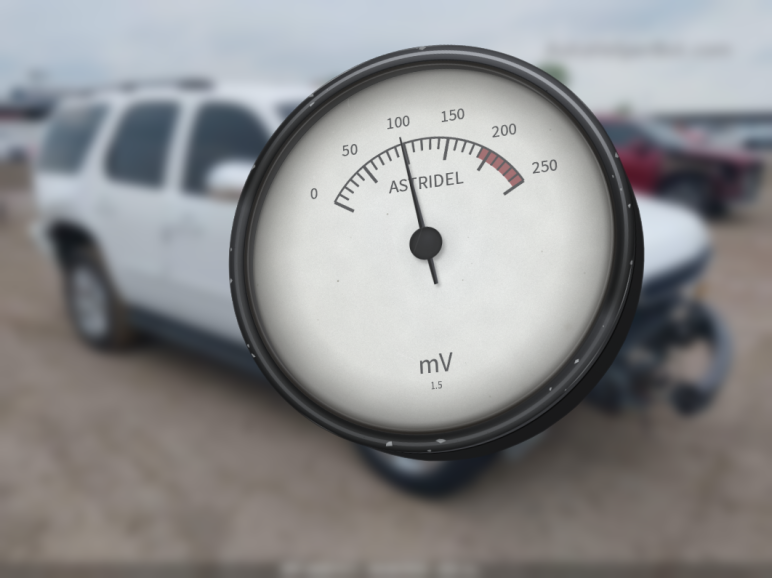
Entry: 100 mV
